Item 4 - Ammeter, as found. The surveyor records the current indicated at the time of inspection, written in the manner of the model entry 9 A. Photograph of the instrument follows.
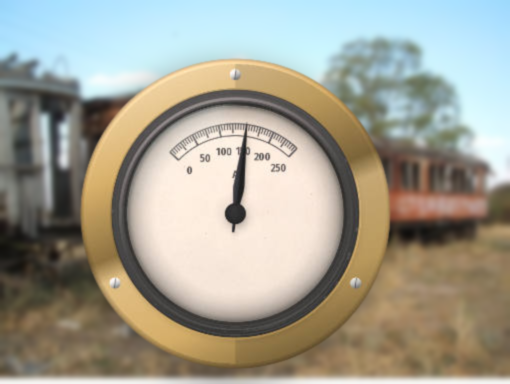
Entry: 150 A
